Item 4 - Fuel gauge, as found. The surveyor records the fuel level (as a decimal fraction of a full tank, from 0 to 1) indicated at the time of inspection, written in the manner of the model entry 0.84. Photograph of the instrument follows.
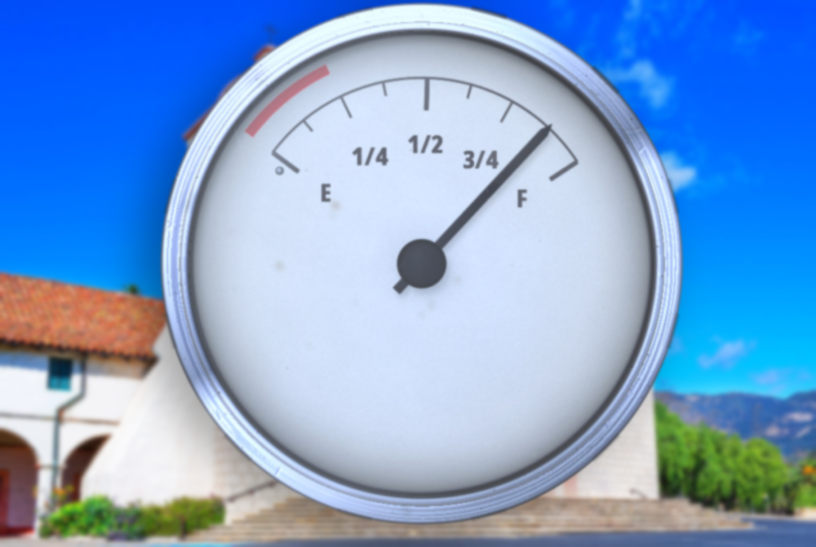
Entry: 0.875
